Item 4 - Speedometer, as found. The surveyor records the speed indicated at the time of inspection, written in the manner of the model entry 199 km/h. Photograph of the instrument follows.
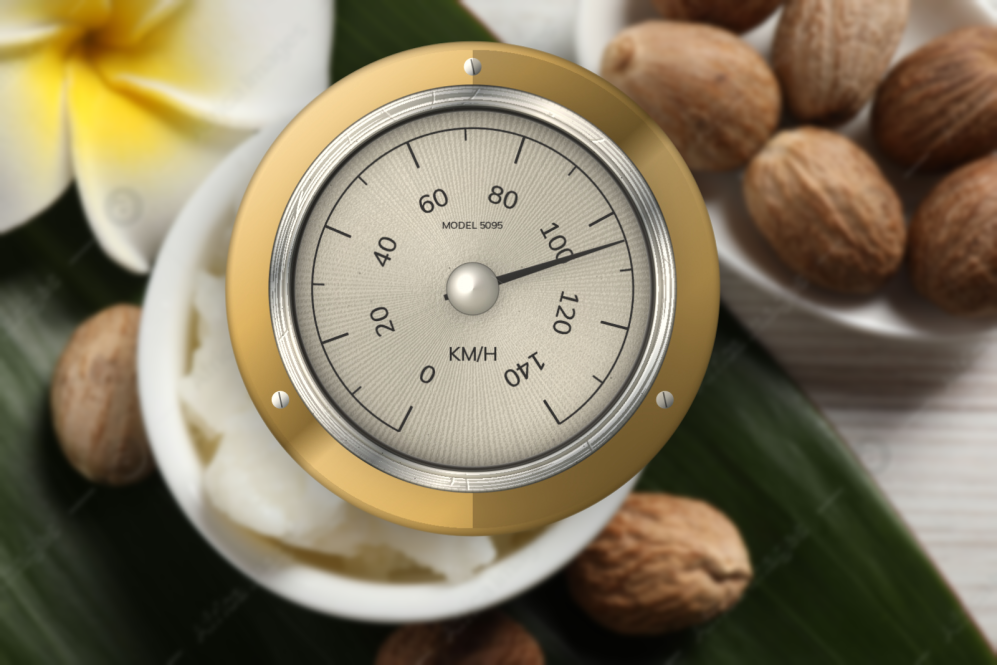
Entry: 105 km/h
